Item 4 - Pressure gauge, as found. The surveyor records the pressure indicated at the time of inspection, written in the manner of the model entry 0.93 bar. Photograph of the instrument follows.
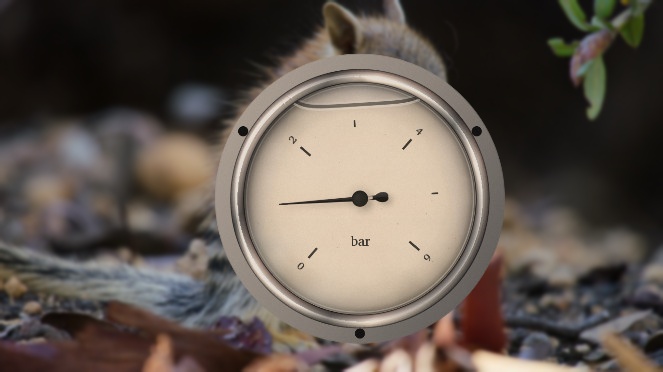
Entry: 1 bar
